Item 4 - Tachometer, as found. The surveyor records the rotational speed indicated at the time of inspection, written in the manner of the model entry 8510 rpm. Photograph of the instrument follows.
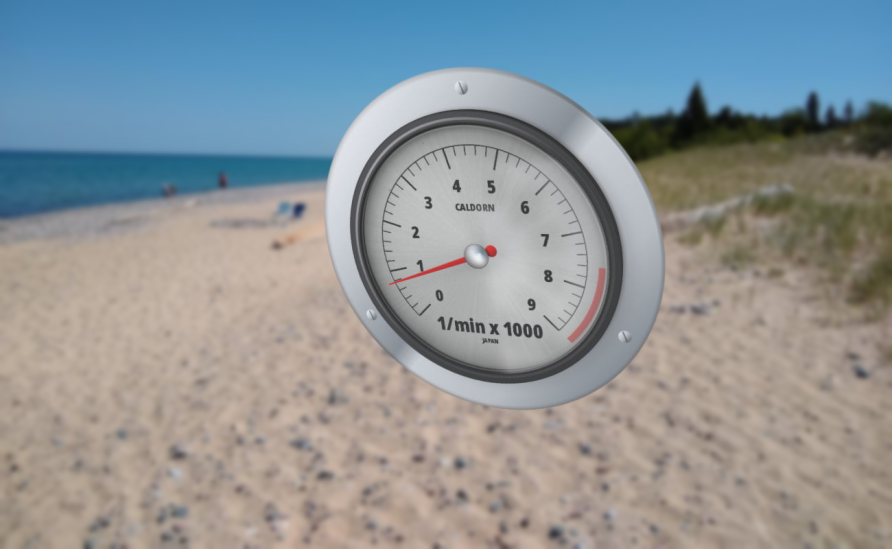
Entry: 800 rpm
